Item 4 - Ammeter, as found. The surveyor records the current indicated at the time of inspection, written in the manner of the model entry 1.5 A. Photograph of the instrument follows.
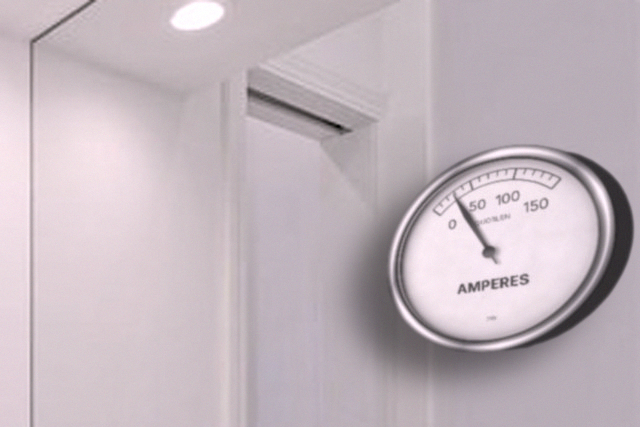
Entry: 30 A
